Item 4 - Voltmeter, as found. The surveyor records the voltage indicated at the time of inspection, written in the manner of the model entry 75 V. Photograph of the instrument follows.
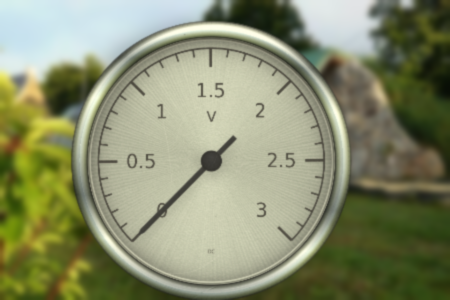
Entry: 0 V
